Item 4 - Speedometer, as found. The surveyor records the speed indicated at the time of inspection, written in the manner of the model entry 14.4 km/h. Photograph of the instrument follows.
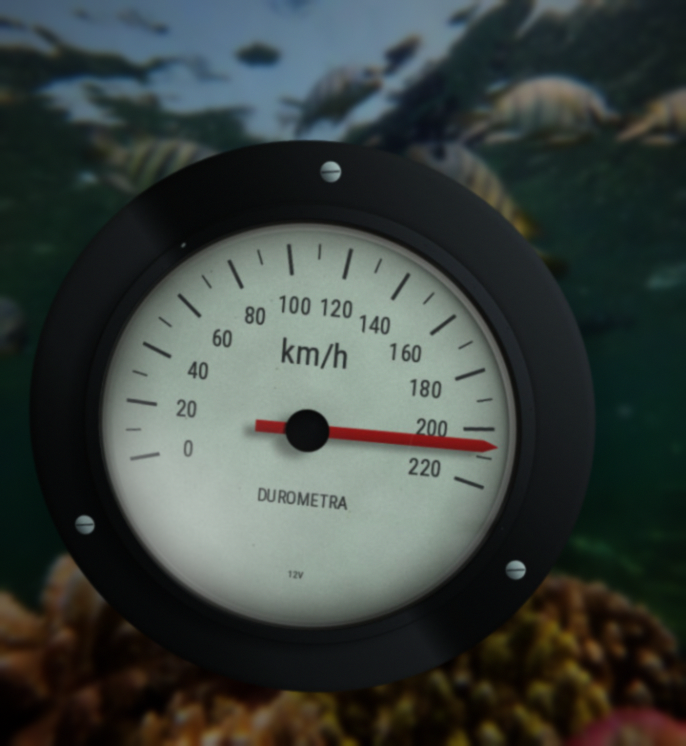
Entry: 205 km/h
